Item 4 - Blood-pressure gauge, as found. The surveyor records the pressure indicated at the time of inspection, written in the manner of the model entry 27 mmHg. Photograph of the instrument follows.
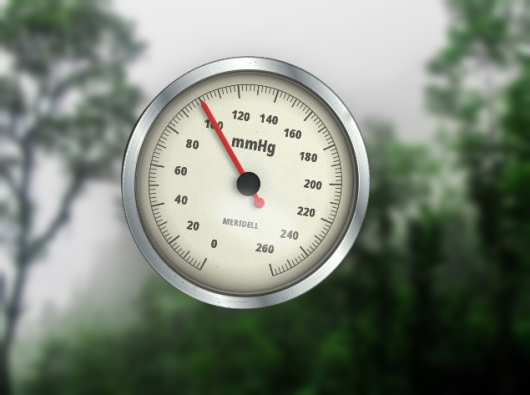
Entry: 100 mmHg
